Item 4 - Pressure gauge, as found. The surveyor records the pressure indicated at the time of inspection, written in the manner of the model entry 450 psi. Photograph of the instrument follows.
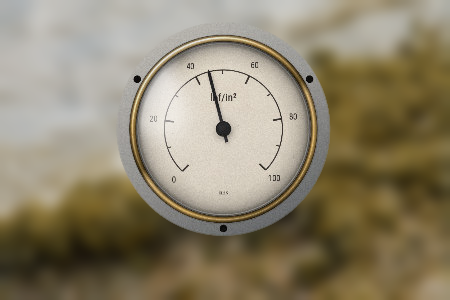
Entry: 45 psi
